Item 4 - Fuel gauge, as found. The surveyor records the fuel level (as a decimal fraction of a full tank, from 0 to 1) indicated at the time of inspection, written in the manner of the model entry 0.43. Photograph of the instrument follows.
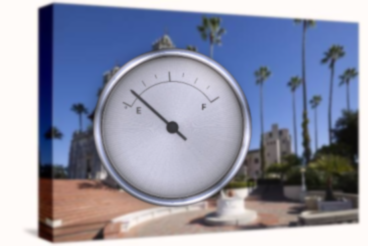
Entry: 0.125
